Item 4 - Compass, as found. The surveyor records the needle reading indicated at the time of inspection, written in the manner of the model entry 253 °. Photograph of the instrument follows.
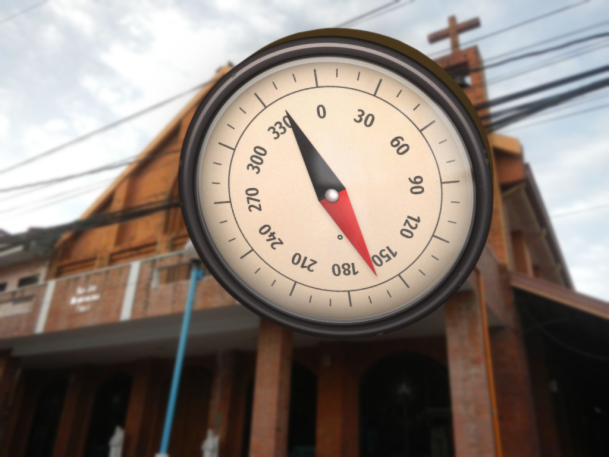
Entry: 160 °
